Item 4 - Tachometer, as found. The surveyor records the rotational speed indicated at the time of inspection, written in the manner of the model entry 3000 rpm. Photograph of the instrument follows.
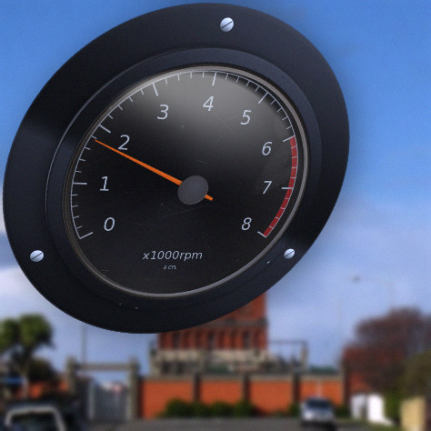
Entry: 1800 rpm
